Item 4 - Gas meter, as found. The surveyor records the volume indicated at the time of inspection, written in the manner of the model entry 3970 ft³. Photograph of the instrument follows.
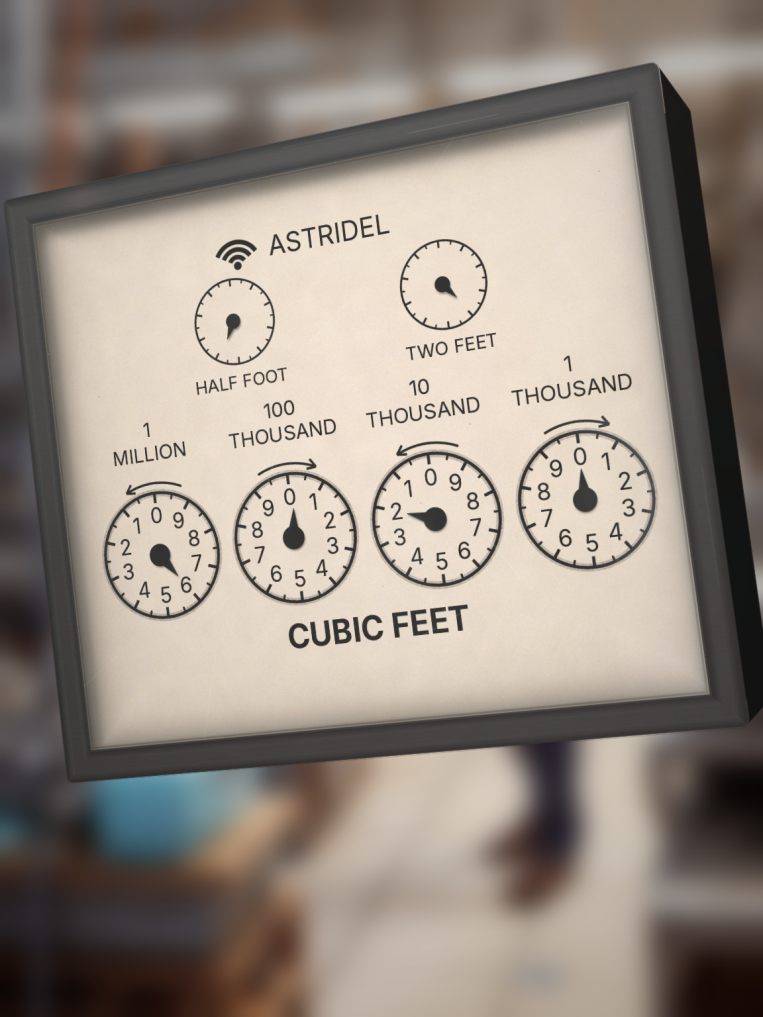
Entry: 602000 ft³
